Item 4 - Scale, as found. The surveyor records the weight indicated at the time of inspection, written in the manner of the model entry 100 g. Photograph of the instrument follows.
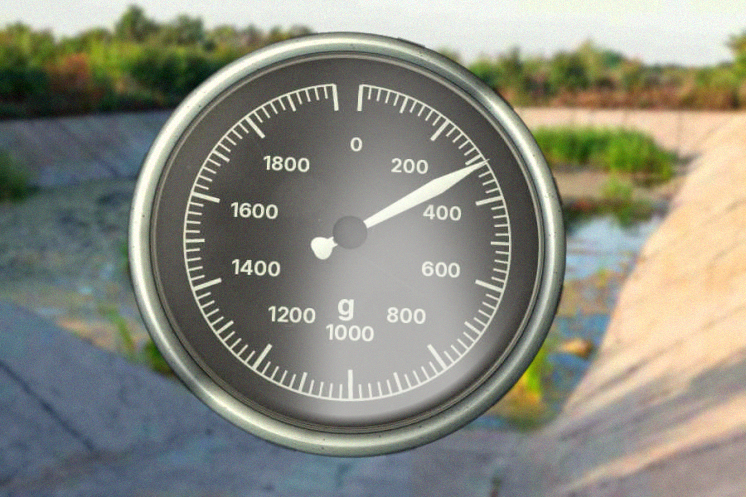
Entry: 320 g
